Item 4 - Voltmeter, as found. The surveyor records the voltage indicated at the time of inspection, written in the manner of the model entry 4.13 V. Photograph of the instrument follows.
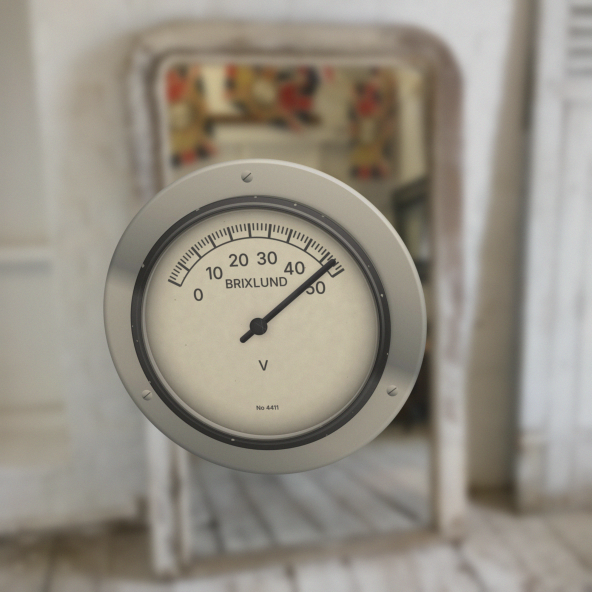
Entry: 47 V
